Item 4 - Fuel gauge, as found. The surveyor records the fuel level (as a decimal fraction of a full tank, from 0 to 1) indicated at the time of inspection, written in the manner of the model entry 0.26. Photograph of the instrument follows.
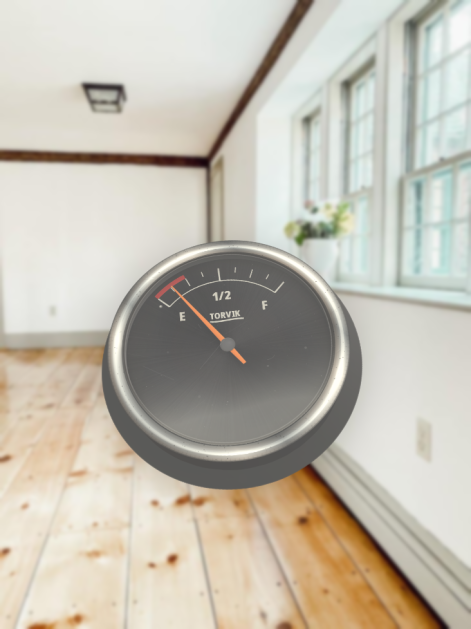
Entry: 0.125
